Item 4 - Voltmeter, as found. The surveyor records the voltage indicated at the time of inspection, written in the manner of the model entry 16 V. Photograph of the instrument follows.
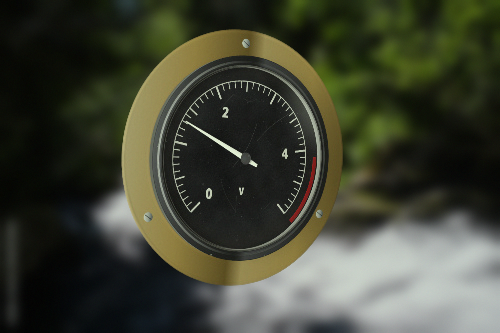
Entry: 1.3 V
